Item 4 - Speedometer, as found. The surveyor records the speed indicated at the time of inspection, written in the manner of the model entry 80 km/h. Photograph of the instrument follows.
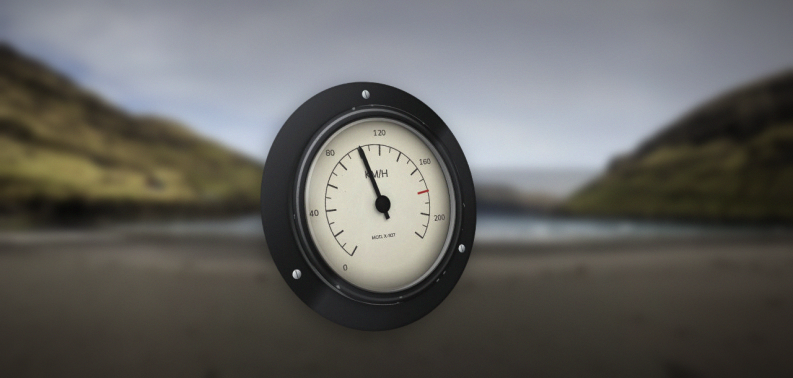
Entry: 100 km/h
